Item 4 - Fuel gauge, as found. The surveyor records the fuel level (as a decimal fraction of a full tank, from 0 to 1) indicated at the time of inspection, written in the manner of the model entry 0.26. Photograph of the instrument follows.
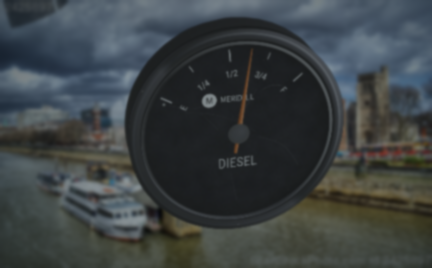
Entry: 0.625
